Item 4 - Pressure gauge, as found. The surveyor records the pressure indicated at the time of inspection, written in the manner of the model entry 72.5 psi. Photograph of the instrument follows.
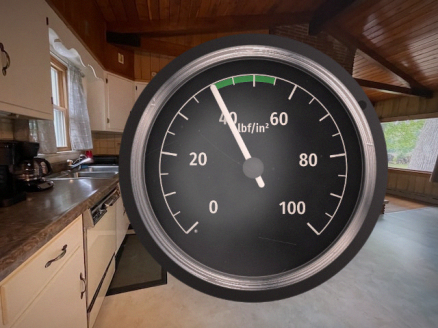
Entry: 40 psi
